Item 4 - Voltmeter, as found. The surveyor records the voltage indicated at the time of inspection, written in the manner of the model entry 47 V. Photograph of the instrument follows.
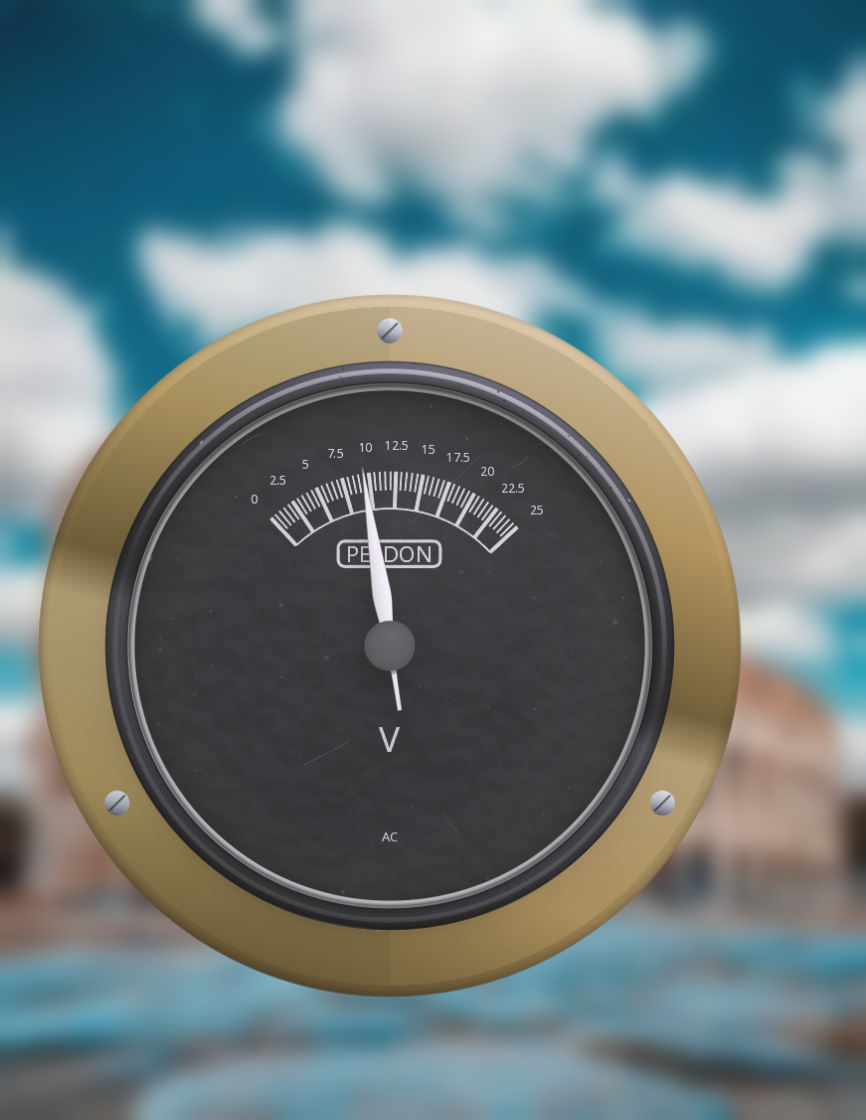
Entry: 9.5 V
